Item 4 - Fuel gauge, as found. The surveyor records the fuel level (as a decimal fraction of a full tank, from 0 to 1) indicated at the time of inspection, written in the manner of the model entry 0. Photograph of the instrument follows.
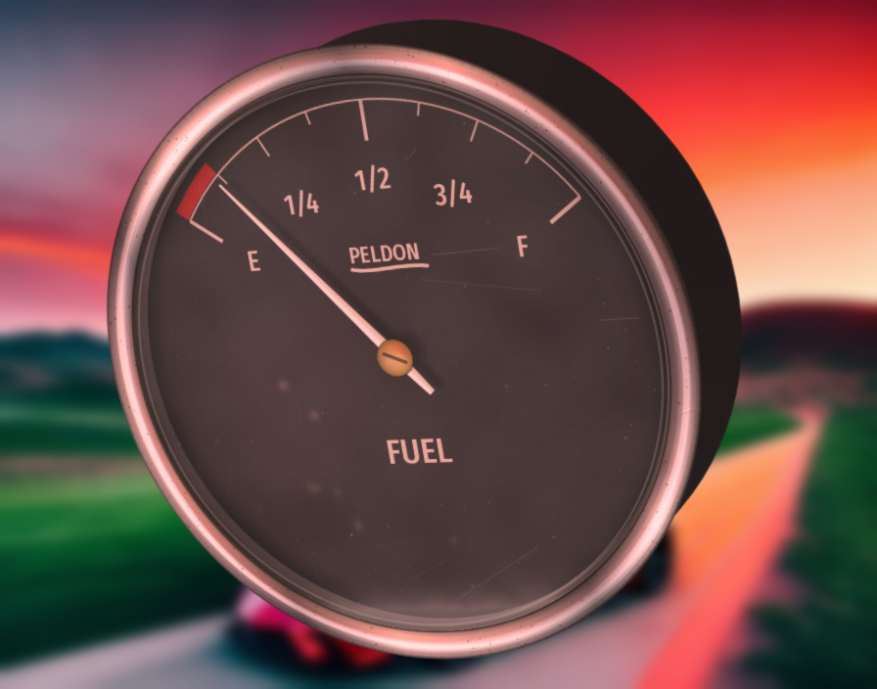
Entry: 0.125
